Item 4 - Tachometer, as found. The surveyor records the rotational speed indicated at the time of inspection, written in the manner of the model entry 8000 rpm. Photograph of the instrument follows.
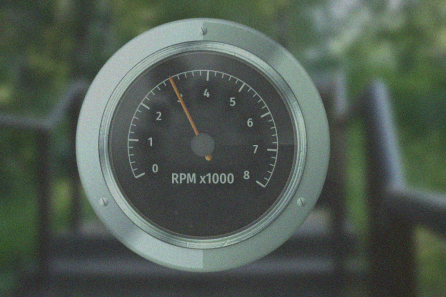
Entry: 3000 rpm
